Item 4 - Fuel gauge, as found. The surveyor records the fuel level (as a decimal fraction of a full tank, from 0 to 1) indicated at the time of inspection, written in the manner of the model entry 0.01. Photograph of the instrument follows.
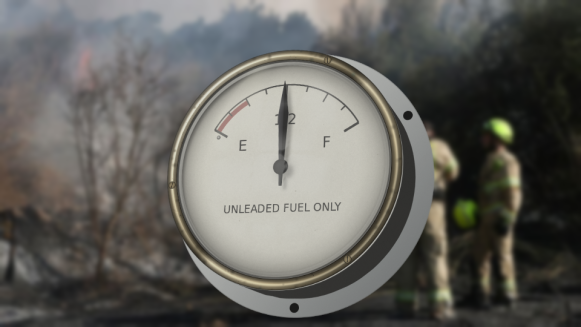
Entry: 0.5
